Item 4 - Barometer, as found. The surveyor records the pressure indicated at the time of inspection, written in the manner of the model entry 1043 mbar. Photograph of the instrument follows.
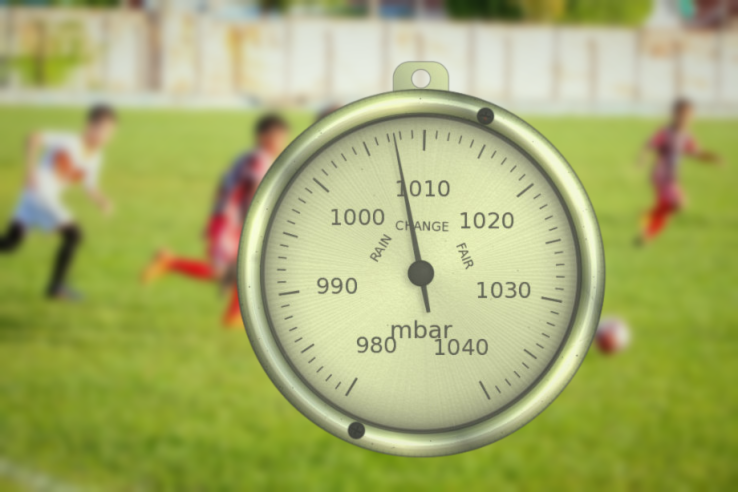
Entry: 1007.5 mbar
